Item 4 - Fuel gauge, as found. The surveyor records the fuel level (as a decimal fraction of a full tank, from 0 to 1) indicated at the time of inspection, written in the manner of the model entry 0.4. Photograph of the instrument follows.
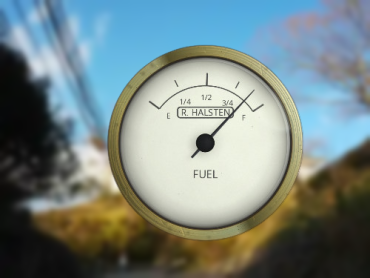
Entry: 0.875
